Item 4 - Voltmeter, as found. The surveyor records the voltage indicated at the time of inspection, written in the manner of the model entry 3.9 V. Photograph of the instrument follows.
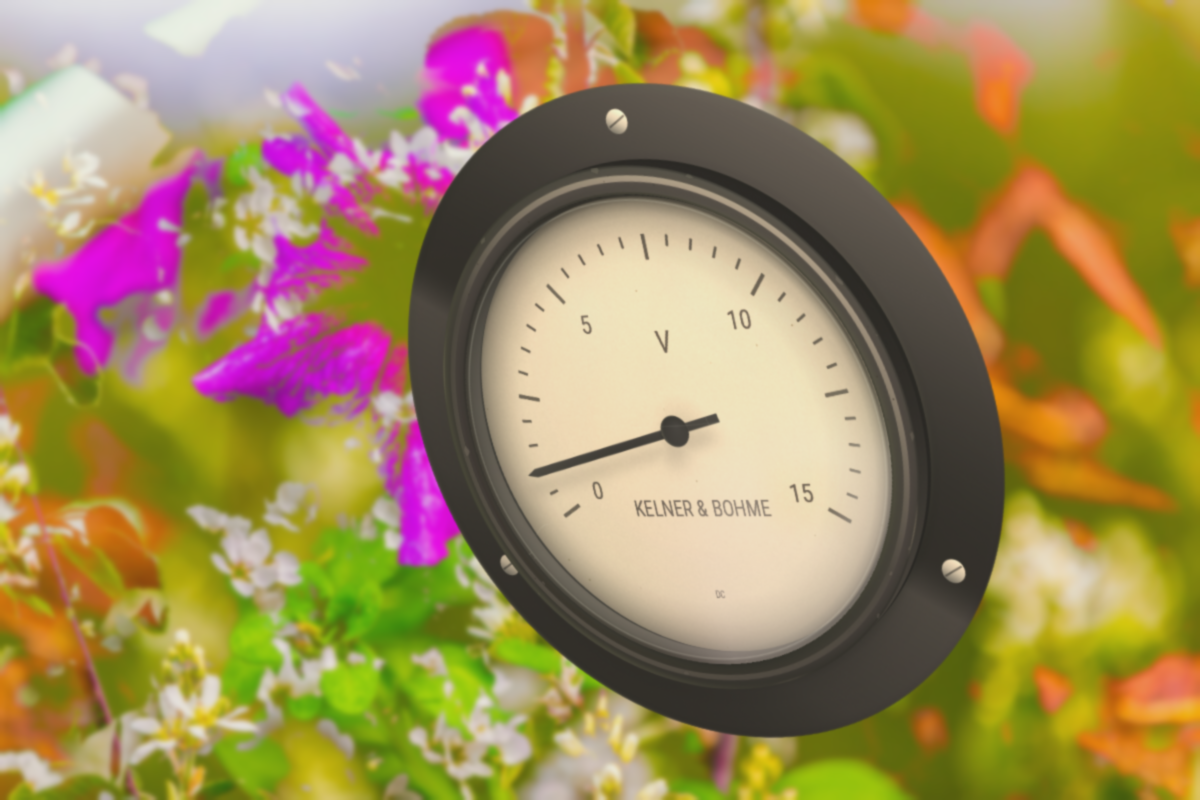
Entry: 1 V
